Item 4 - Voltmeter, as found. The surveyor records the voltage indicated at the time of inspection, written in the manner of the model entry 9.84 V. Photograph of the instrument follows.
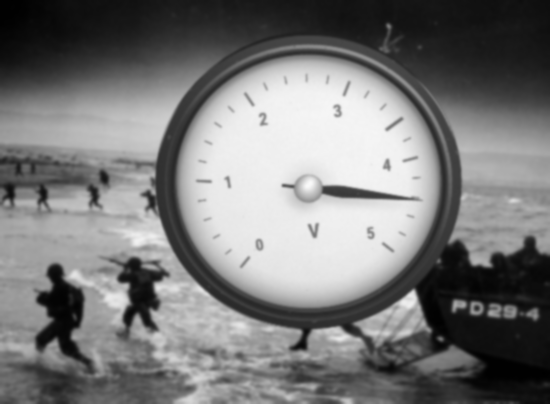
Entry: 4.4 V
